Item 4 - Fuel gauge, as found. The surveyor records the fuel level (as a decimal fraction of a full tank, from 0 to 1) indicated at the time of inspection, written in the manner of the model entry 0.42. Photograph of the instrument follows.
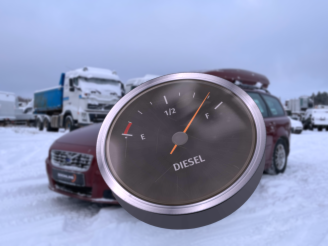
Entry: 0.875
